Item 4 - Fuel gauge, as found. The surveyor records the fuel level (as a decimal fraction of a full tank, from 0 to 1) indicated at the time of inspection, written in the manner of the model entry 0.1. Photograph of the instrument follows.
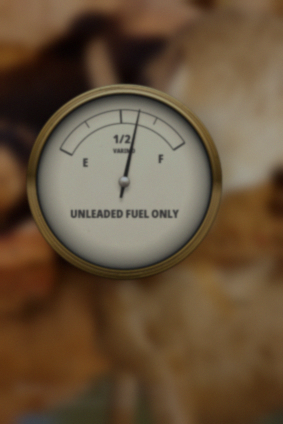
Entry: 0.625
